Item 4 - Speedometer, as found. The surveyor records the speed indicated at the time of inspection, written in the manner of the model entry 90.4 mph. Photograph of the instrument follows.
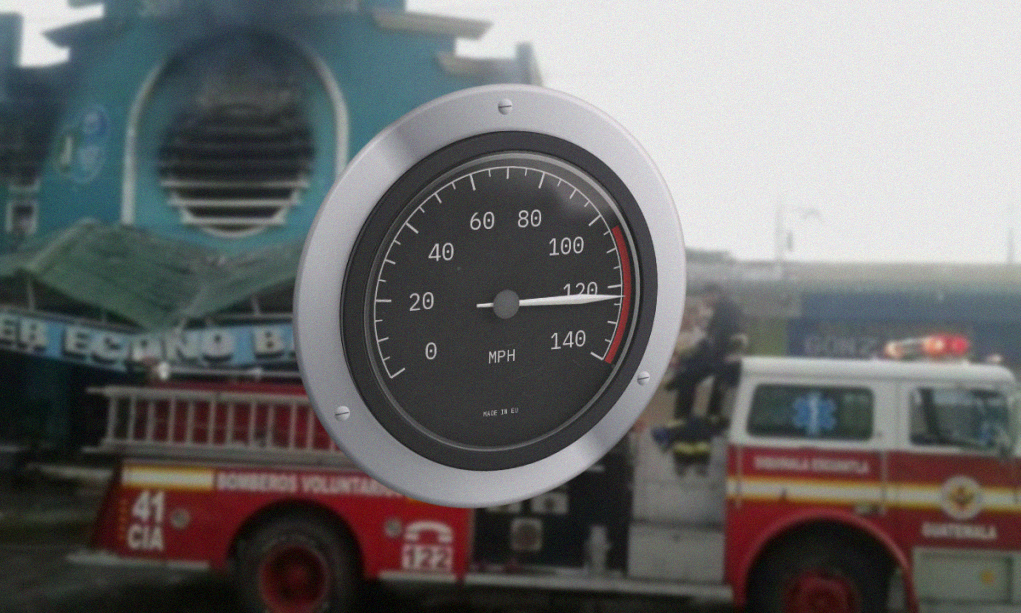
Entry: 122.5 mph
